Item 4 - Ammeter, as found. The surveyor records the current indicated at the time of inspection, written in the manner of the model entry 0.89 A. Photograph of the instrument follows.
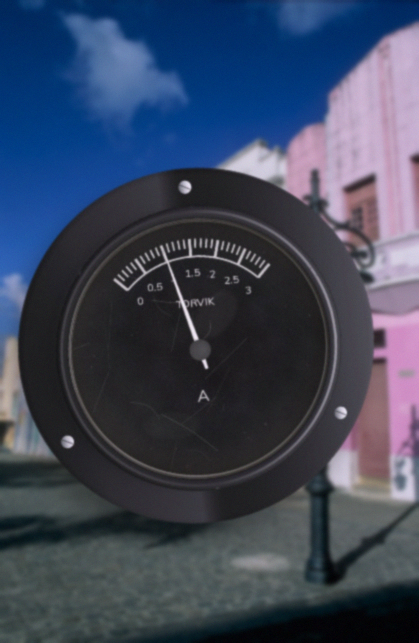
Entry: 1 A
